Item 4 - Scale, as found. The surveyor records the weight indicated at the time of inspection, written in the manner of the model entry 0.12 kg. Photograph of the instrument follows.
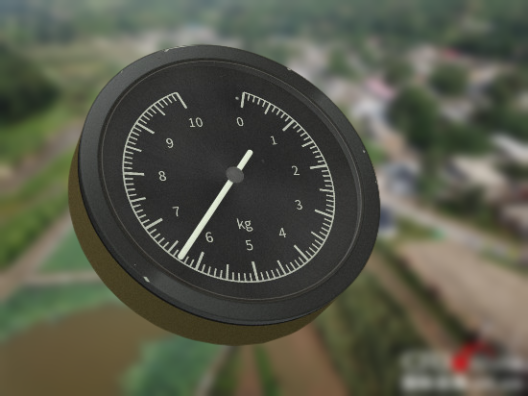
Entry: 6.3 kg
